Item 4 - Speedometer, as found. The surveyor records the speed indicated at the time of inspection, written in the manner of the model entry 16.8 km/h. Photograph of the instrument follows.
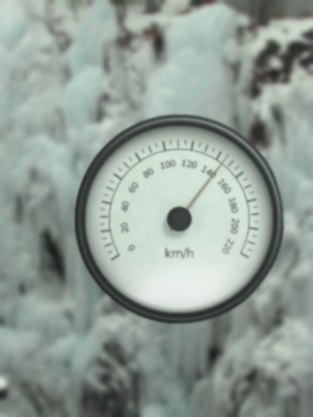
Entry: 145 km/h
